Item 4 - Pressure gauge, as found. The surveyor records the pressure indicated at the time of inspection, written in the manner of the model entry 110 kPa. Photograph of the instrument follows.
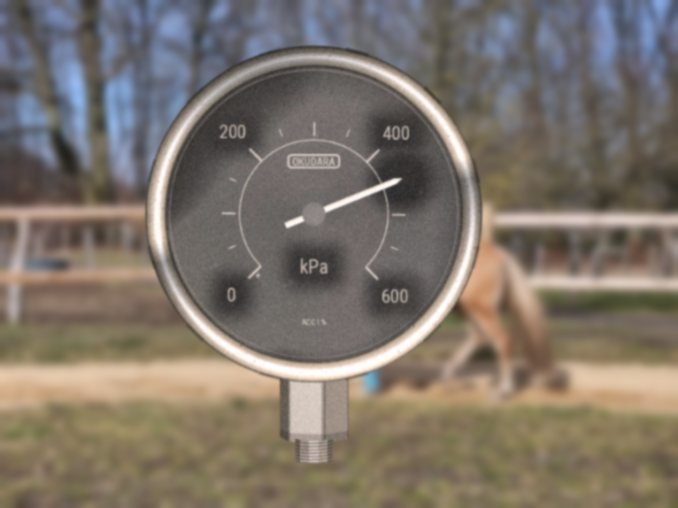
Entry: 450 kPa
